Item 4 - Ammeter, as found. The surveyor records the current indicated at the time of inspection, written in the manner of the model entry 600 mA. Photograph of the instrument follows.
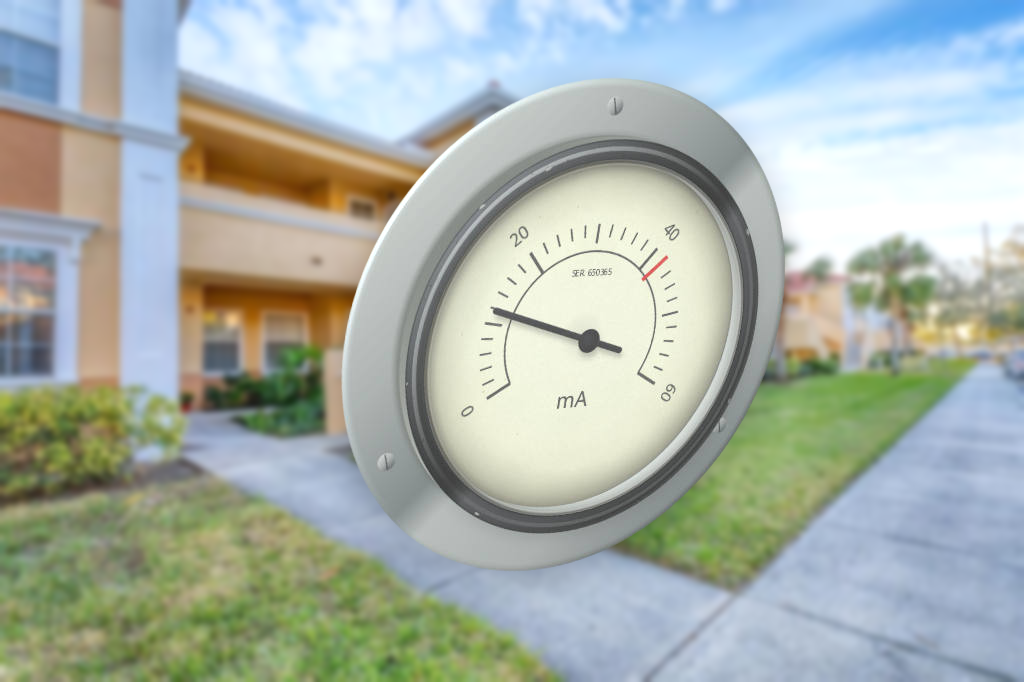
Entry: 12 mA
